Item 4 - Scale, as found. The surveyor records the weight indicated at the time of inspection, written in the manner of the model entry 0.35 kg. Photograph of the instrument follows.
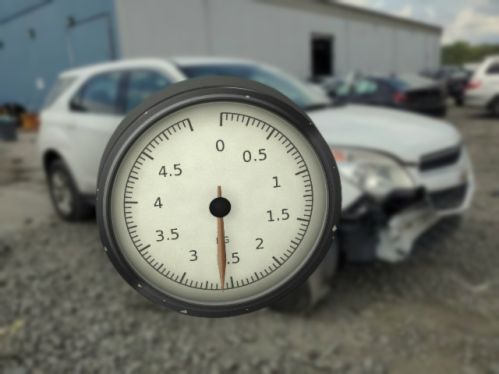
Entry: 2.6 kg
